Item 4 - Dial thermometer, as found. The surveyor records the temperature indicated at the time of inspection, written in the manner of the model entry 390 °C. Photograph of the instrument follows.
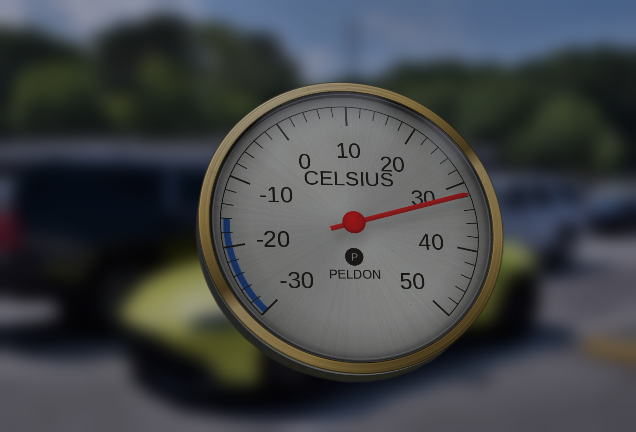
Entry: 32 °C
